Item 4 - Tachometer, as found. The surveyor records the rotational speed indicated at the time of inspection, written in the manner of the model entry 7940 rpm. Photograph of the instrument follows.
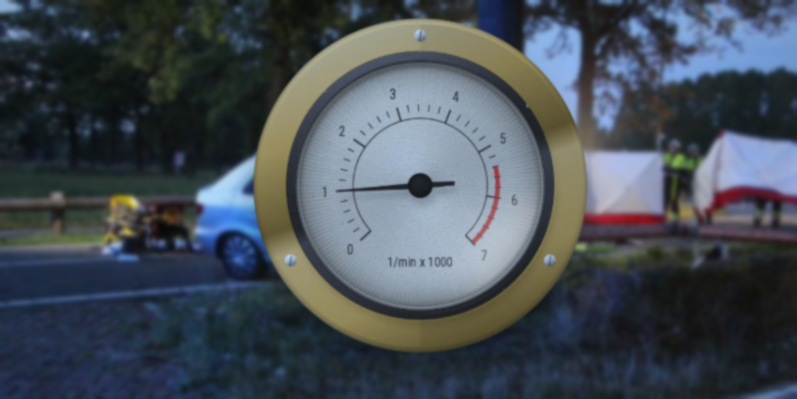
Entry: 1000 rpm
